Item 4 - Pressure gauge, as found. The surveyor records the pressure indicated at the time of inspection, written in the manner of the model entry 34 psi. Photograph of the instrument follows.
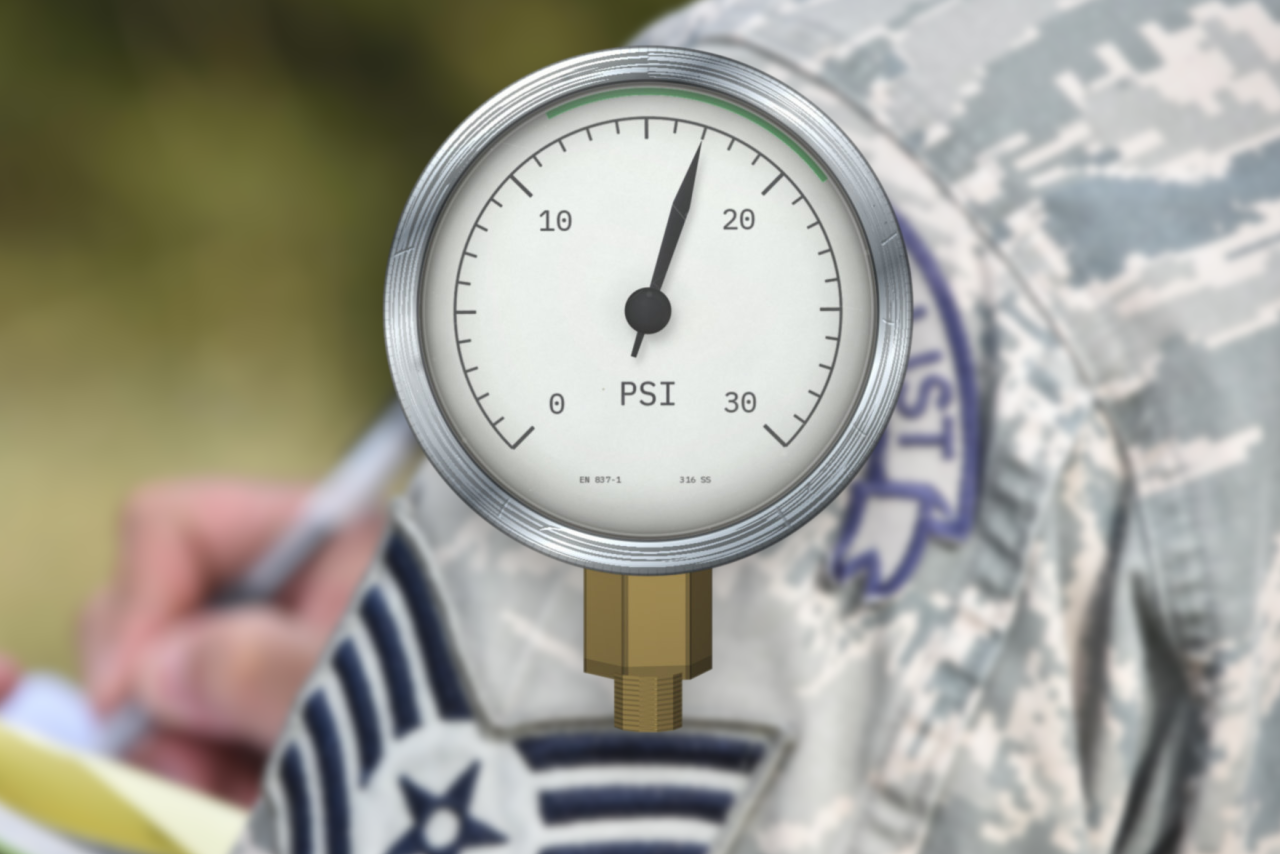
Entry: 17 psi
